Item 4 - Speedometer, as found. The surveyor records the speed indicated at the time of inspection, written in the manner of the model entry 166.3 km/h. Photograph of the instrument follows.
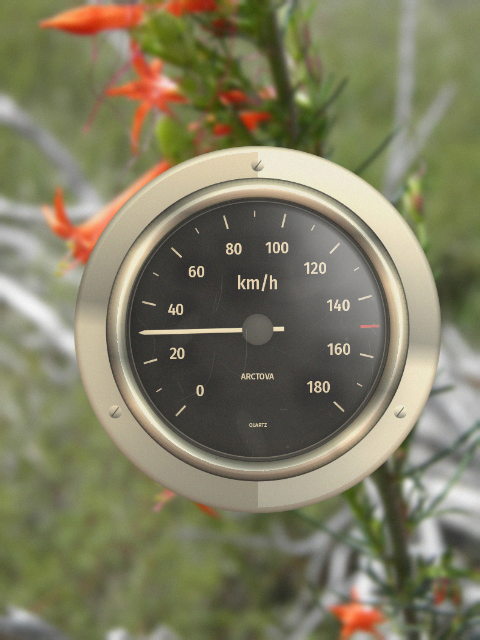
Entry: 30 km/h
